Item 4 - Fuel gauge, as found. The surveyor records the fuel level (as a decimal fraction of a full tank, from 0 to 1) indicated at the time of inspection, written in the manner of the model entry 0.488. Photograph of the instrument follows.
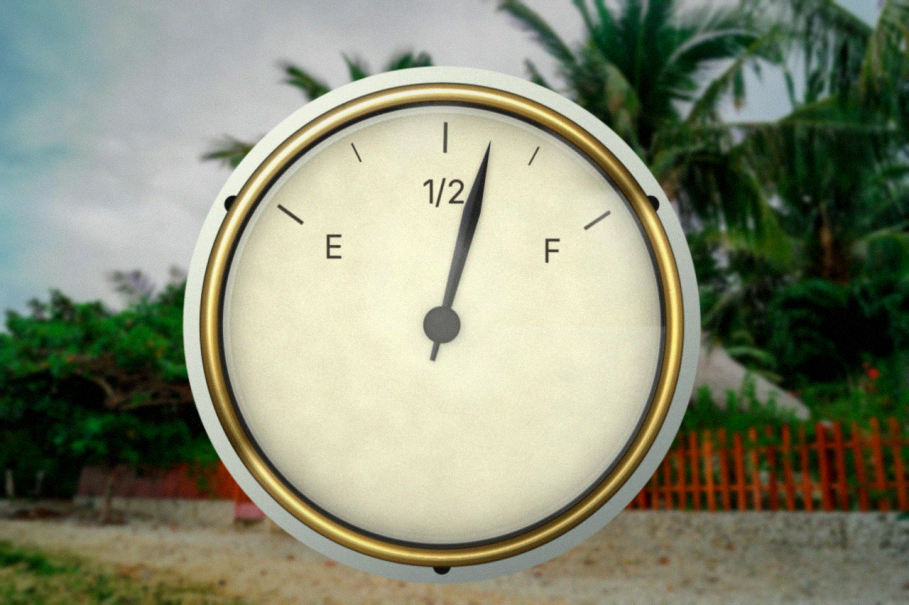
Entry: 0.625
